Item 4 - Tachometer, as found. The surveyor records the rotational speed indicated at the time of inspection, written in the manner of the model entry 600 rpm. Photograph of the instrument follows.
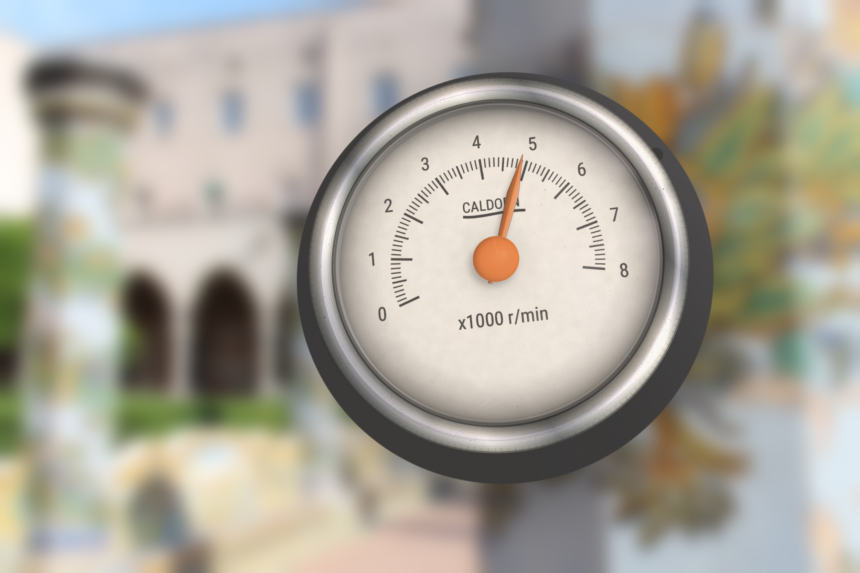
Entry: 4900 rpm
